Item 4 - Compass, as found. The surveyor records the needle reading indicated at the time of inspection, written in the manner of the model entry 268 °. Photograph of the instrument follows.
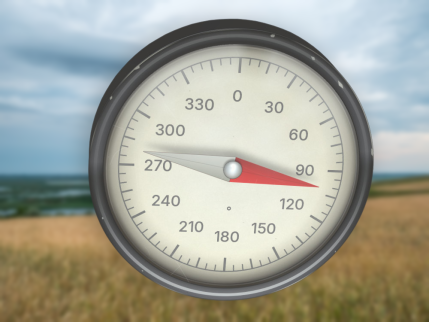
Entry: 100 °
